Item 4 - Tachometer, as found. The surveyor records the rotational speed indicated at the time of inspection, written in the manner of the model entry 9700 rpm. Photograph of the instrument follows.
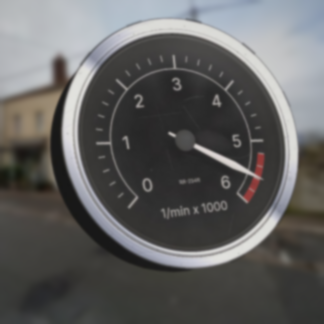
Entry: 5600 rpm
